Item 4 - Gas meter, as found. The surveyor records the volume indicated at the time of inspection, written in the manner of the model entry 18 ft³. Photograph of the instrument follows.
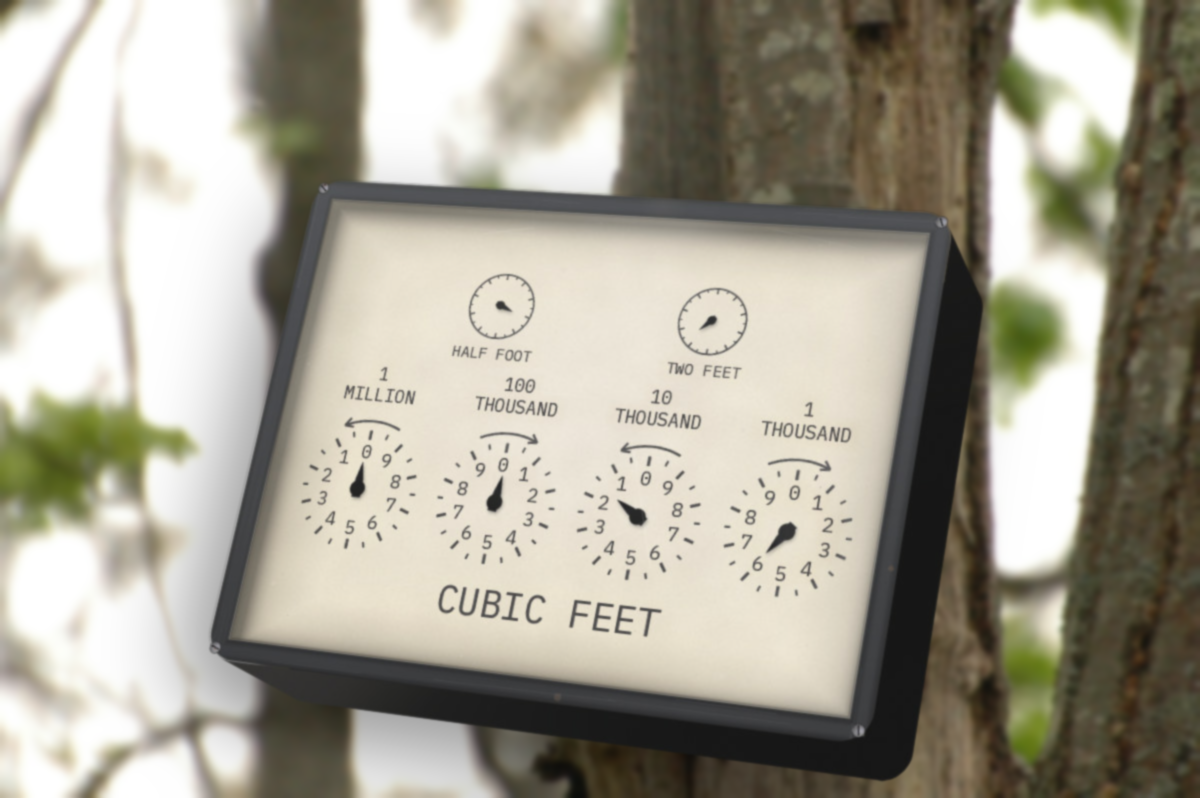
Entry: 1600 ft³
